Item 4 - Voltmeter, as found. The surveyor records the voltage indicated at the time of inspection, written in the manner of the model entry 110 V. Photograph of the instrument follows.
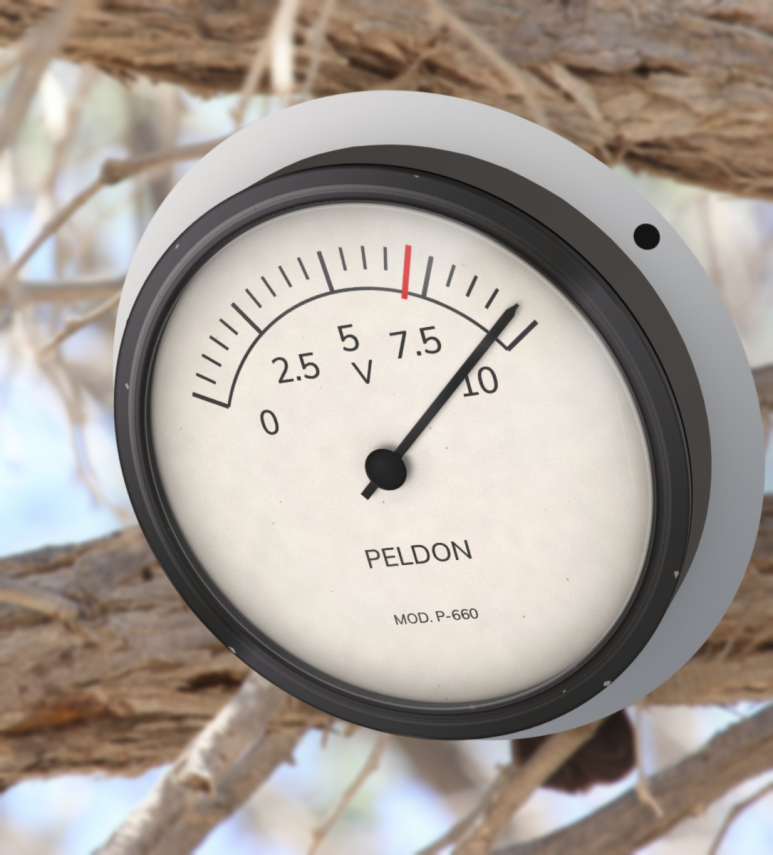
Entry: 9.5 V
